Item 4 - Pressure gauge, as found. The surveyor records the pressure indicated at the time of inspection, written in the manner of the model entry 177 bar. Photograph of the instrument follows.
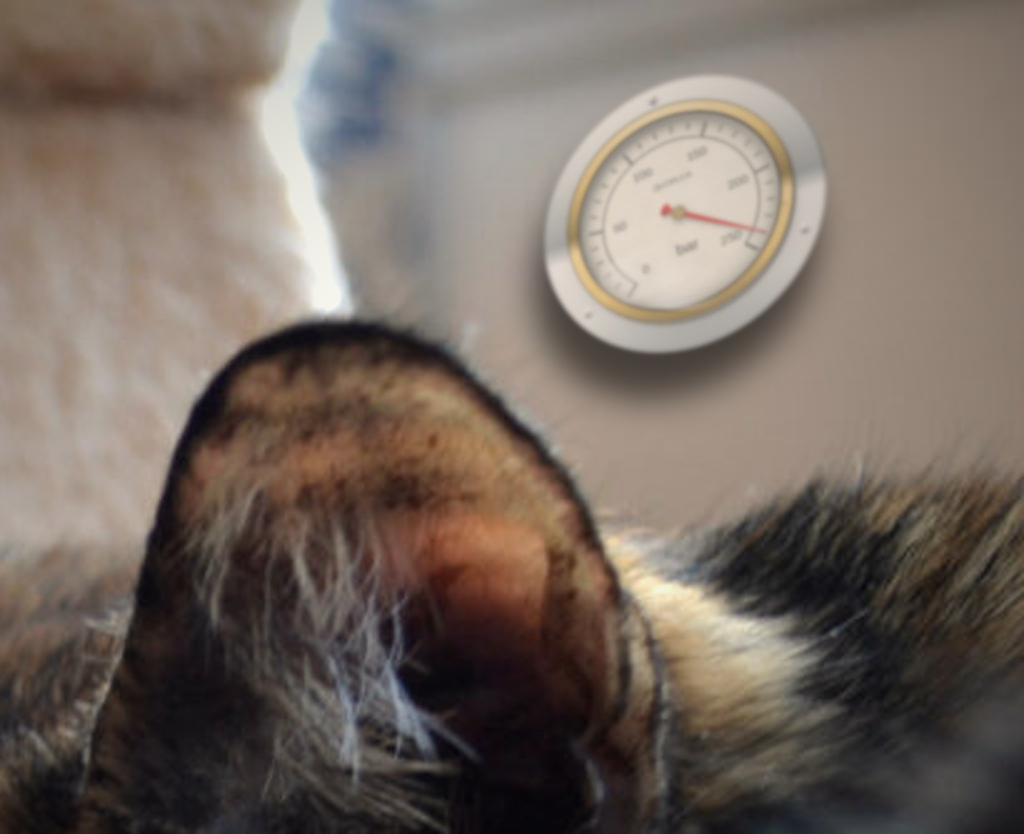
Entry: 240 bar
